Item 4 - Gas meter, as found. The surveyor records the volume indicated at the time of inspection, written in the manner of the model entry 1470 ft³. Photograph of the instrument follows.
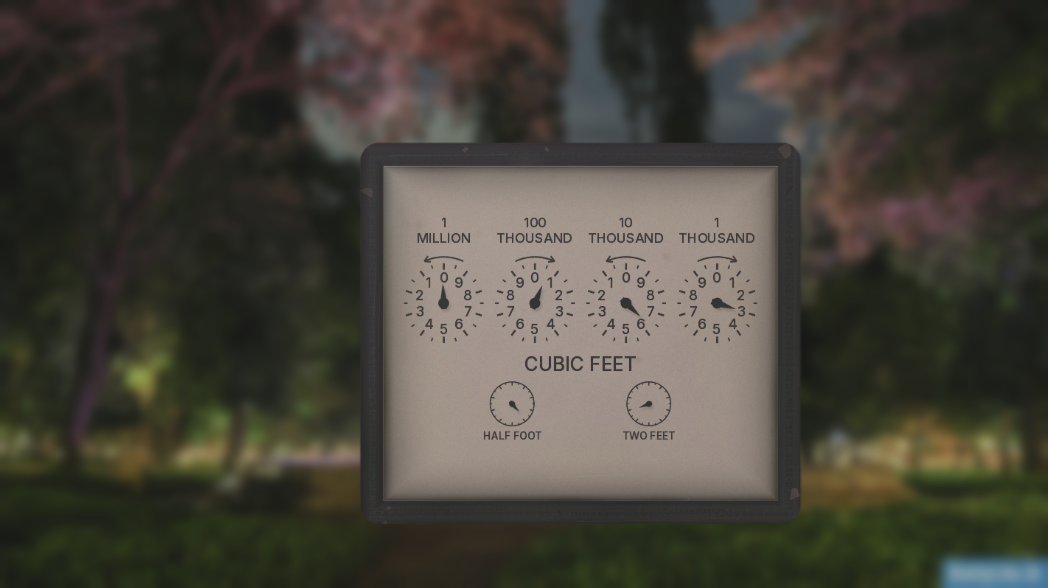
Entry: 6300 ft³
